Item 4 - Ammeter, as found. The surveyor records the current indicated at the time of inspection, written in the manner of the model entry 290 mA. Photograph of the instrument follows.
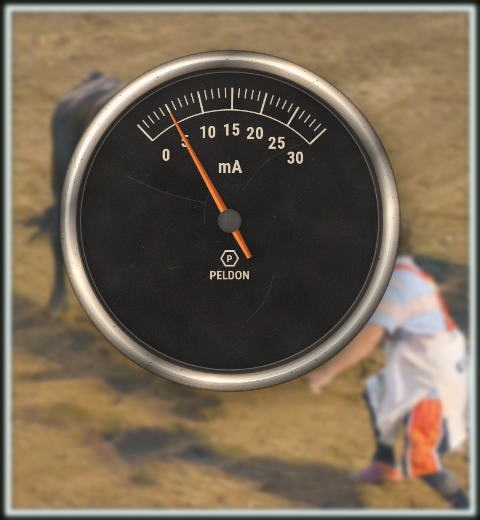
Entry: 5 mA
